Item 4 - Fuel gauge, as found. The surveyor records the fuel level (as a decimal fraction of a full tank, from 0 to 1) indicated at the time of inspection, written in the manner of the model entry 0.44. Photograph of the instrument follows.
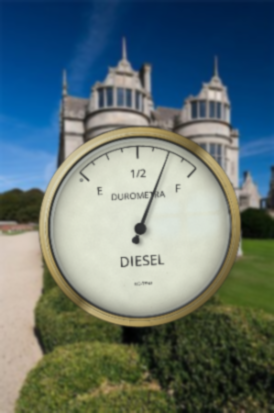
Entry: 0.75
